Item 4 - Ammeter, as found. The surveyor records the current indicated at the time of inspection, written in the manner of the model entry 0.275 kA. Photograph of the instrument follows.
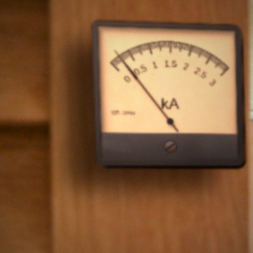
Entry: 0.25 kA
